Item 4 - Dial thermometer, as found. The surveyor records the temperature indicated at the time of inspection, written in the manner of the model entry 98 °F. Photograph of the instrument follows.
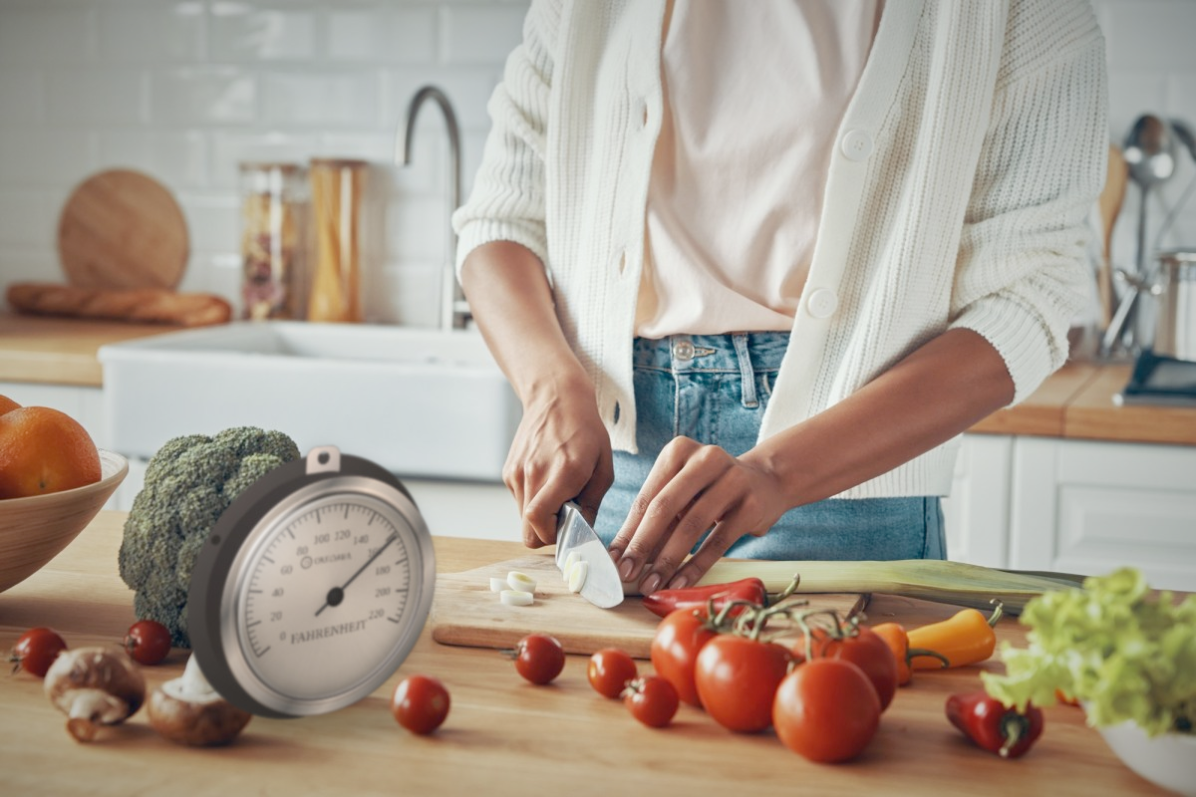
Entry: 160 °F
